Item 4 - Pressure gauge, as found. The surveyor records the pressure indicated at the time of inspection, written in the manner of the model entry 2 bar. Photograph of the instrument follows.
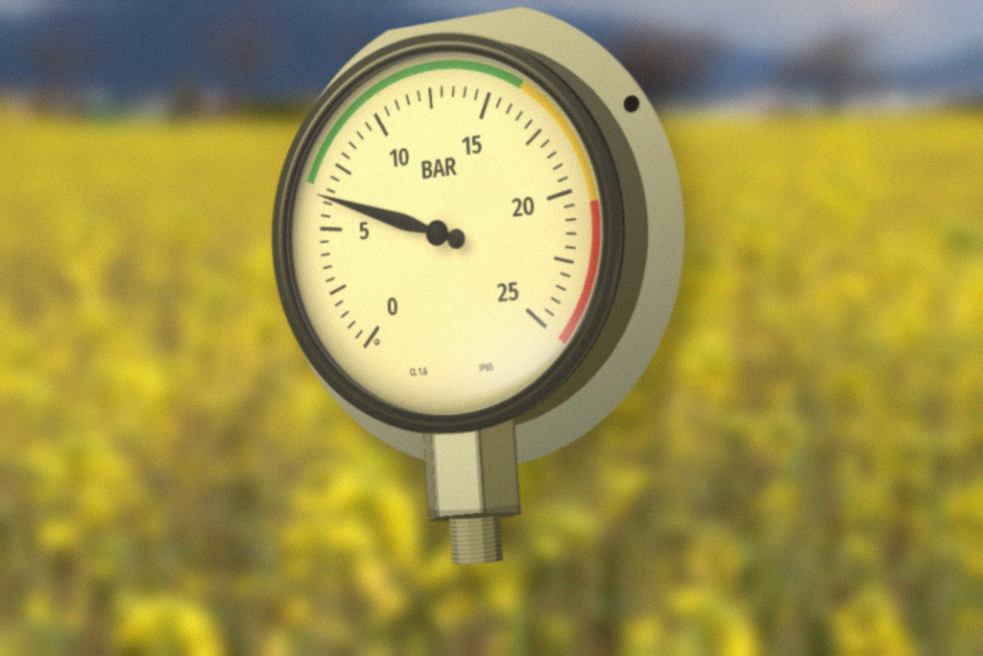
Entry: 6.25 bar
